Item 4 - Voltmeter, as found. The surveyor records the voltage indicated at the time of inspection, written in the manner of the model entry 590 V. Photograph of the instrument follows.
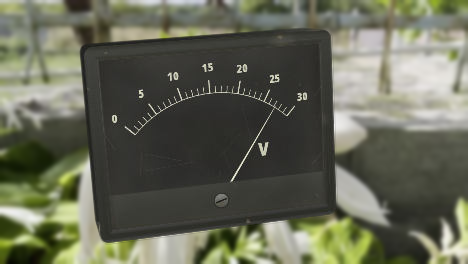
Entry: 27 V
